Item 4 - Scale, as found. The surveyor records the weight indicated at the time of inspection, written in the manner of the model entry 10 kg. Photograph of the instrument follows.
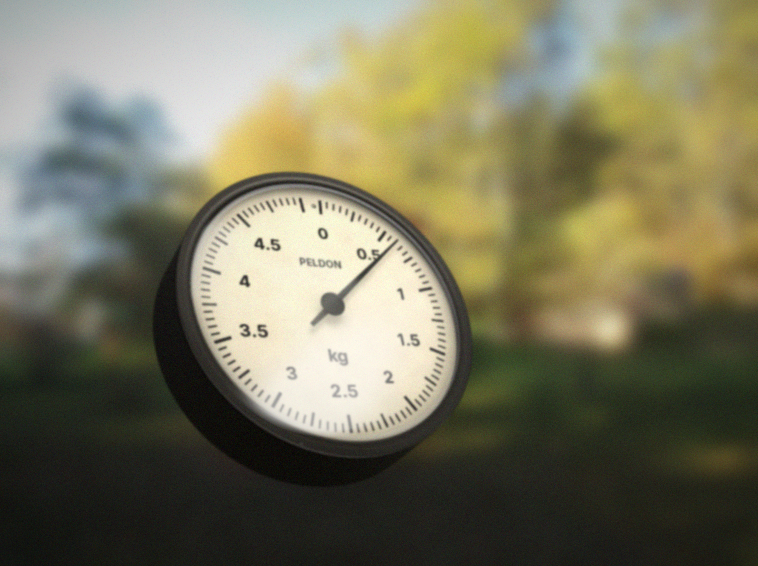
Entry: 0.6 kg
